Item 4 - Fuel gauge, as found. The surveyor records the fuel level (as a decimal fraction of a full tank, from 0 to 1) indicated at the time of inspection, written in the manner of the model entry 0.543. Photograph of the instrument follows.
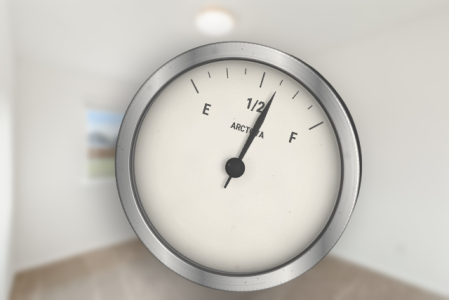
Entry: 0.625
